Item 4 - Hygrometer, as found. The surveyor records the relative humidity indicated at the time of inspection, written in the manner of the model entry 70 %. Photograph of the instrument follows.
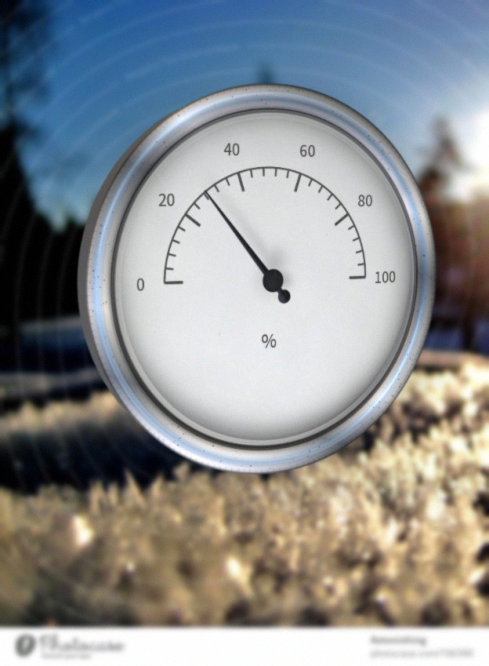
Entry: 28 %
